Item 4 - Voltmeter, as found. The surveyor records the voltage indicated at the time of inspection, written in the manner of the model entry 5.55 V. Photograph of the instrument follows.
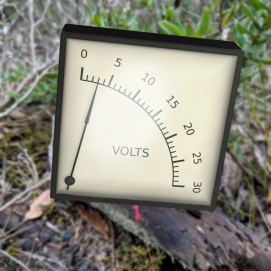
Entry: 3 V
